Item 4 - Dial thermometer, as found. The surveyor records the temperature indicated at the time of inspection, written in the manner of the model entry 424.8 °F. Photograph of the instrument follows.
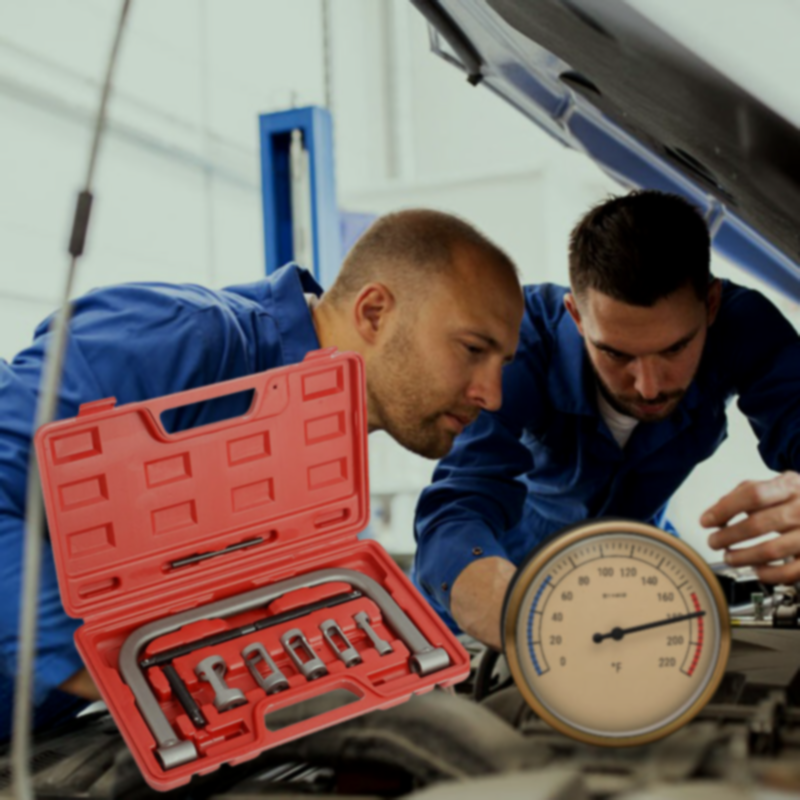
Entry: 180 °F
